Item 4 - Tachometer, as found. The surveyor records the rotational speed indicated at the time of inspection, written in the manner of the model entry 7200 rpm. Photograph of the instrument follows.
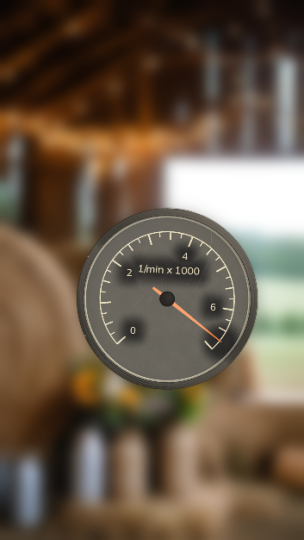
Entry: 6750 rpm
